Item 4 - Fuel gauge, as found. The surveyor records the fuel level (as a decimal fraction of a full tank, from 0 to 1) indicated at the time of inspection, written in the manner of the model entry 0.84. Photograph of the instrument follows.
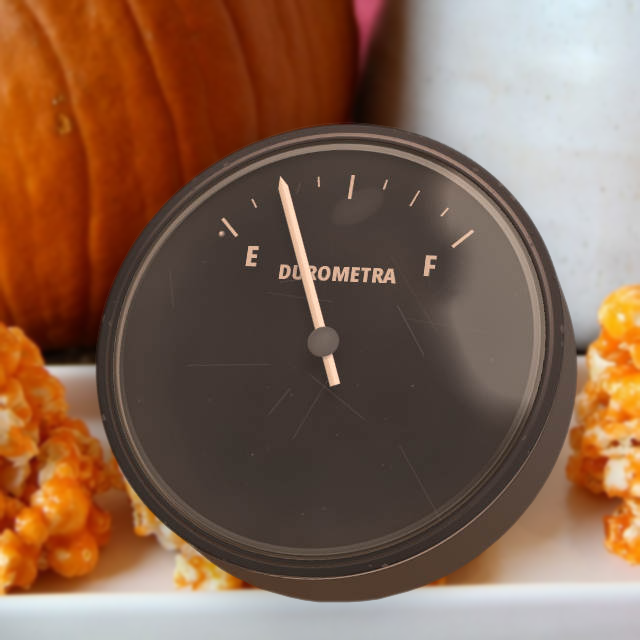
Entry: 0.25
